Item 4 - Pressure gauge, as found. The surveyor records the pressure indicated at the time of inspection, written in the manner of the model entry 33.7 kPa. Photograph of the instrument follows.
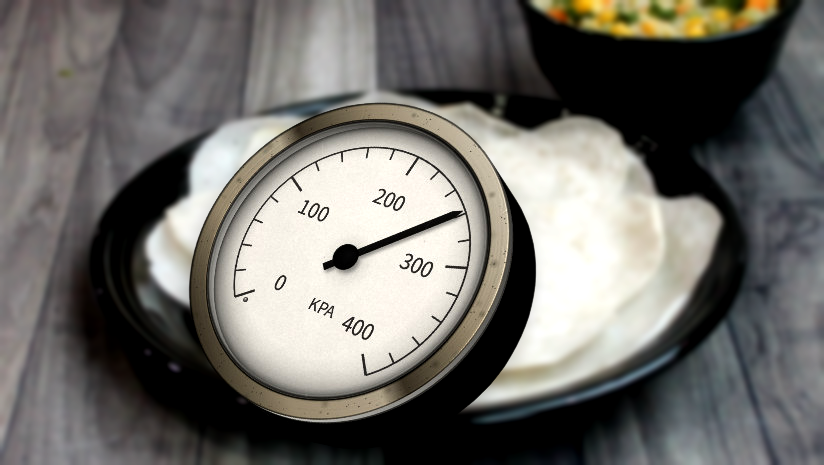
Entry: 260 kPa
